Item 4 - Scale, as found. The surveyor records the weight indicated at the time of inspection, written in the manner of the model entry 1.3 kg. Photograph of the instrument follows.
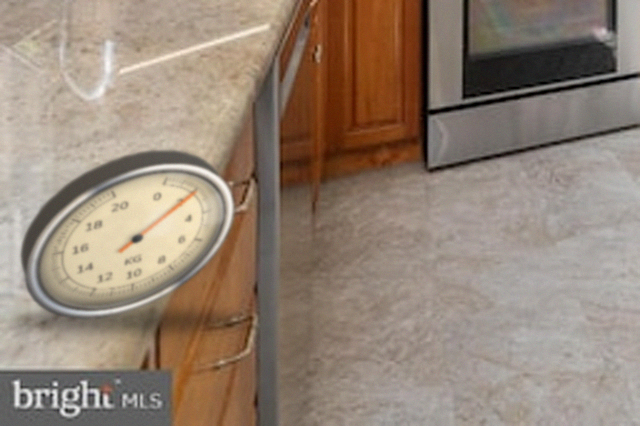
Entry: 2 kg
